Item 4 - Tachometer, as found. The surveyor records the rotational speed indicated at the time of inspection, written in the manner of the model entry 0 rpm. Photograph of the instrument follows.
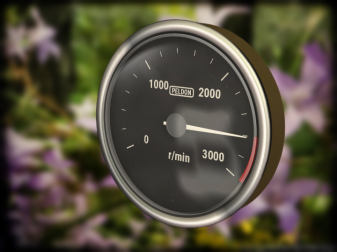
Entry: 2600 rpm
